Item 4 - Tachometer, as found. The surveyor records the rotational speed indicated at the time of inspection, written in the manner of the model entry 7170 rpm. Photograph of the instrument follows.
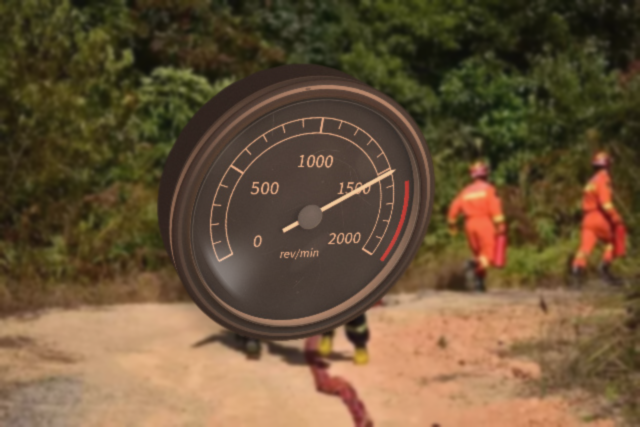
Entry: 1500 rpm
